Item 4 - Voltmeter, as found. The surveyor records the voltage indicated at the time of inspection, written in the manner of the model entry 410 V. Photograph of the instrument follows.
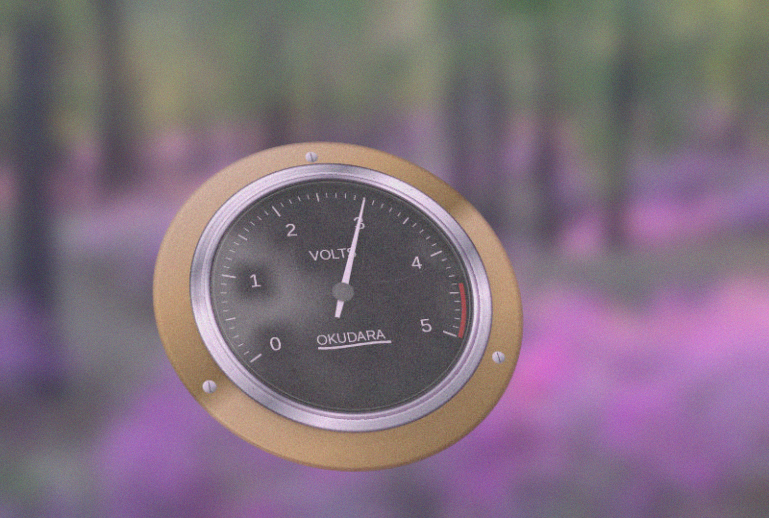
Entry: 3 V
